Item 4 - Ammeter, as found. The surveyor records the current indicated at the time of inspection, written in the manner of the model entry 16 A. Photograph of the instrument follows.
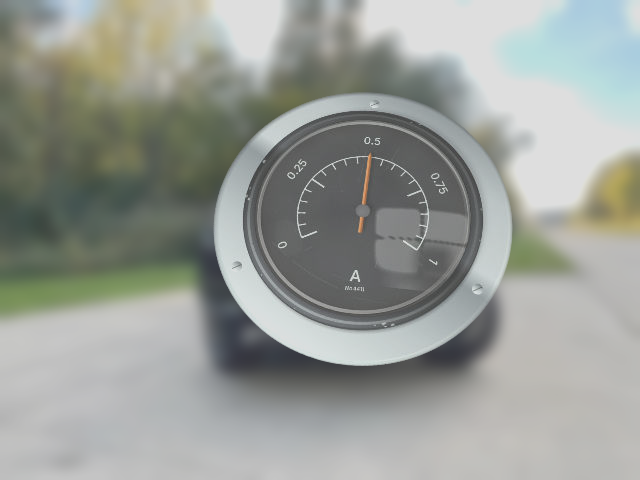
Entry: 0.5 A
